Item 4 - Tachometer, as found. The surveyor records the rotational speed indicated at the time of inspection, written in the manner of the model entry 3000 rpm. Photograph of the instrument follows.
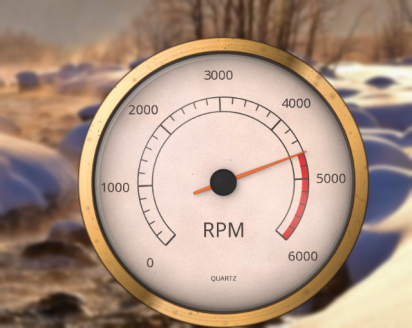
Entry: 4600 rpm
